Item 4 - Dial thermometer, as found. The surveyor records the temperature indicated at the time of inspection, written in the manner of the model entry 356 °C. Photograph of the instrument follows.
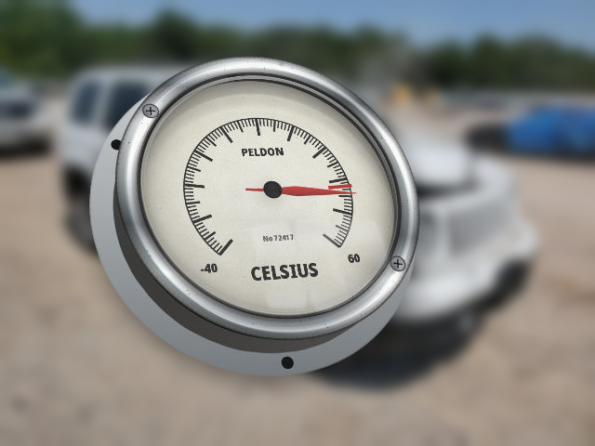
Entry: 45 °C
